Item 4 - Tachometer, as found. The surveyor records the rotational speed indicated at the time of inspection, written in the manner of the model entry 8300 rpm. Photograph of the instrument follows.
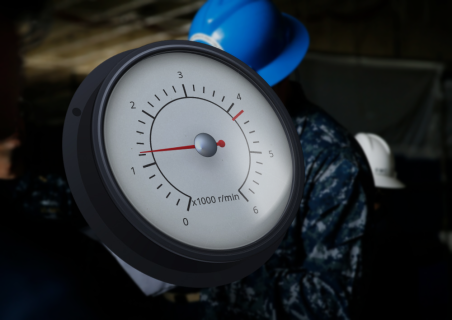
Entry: 1200 rpm
